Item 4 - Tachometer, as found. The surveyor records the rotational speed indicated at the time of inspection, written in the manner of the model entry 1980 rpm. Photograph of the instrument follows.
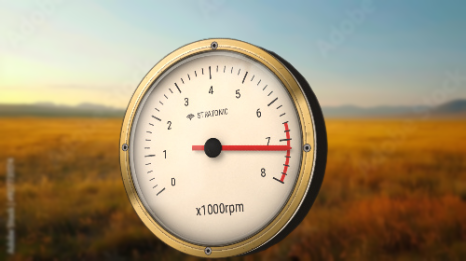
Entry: 7200 rpm
